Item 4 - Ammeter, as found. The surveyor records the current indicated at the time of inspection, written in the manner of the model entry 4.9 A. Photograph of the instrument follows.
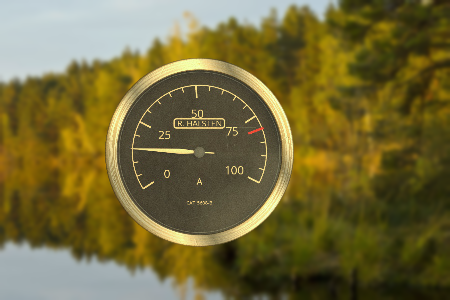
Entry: 15 A
